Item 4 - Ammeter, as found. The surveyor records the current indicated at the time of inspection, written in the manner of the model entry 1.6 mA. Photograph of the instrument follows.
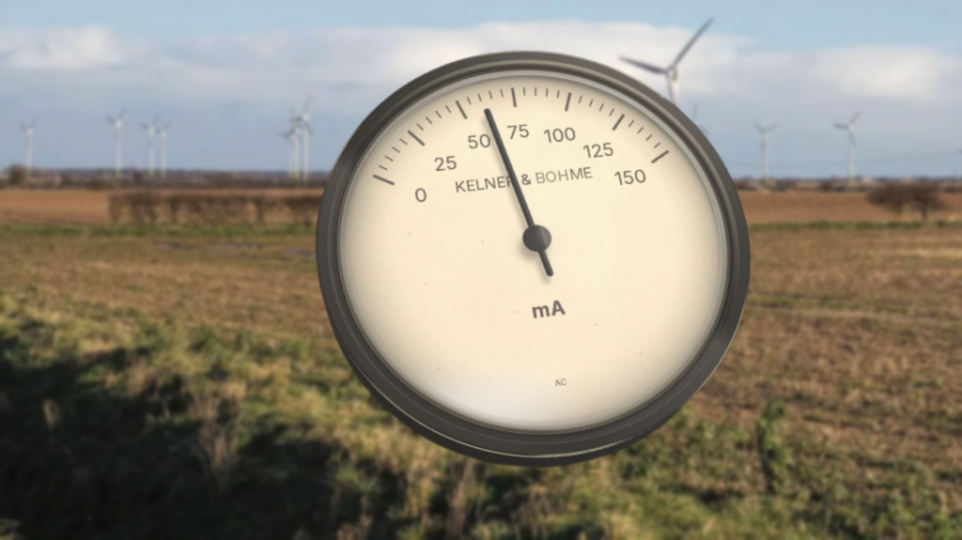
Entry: 60 mA
